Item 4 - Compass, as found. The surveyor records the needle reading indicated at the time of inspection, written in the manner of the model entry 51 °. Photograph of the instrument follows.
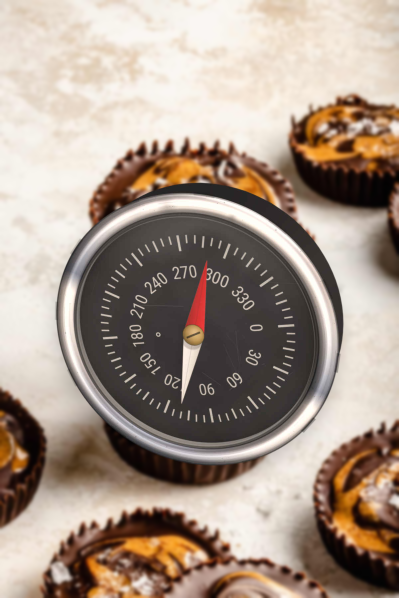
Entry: 290 °
